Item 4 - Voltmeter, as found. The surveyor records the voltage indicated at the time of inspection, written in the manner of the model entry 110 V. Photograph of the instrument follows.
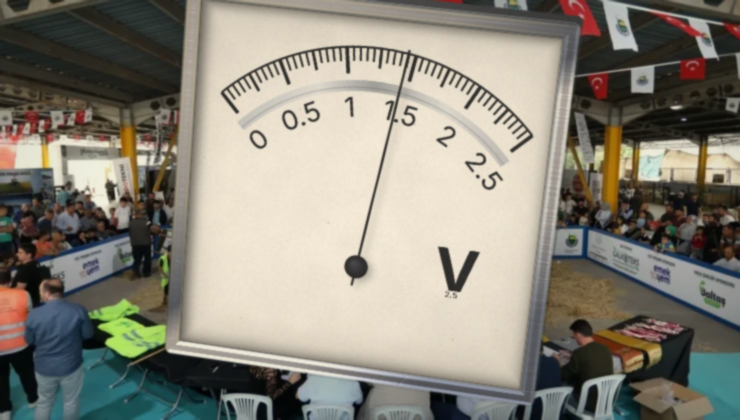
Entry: 1.45 V
